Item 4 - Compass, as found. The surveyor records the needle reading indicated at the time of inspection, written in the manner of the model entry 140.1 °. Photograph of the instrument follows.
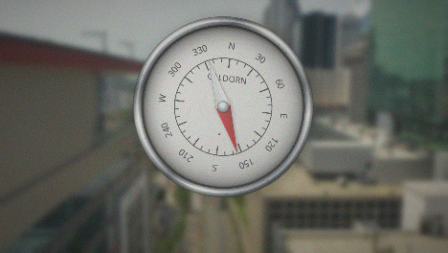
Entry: 155 °
